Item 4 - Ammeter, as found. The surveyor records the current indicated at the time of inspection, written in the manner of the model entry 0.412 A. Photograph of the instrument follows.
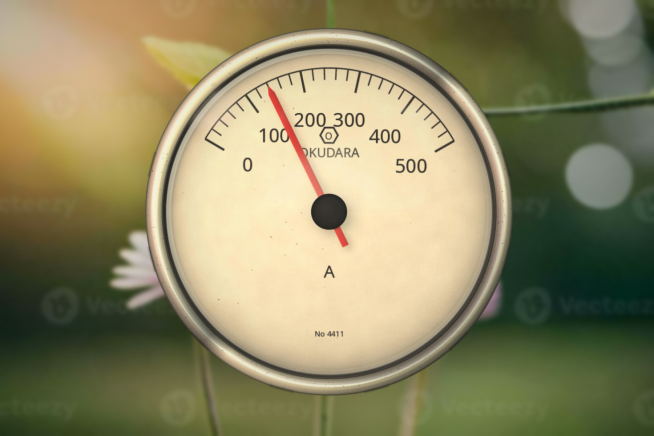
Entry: 140 A
